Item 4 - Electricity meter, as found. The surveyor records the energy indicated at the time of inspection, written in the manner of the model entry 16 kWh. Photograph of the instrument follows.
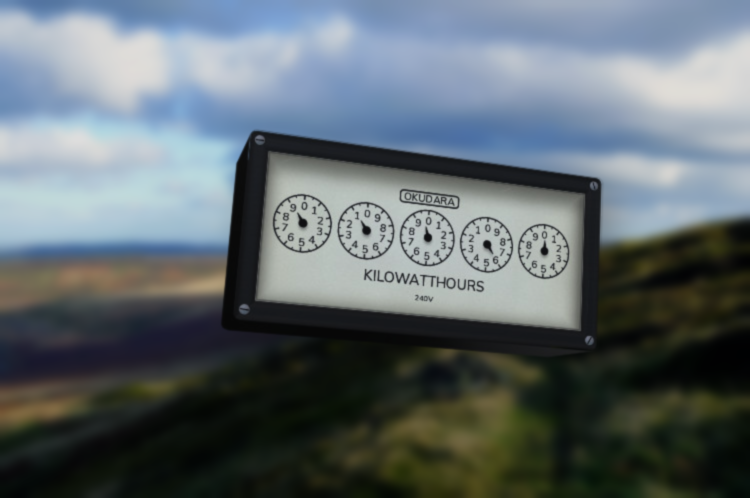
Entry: 90960 kWh
